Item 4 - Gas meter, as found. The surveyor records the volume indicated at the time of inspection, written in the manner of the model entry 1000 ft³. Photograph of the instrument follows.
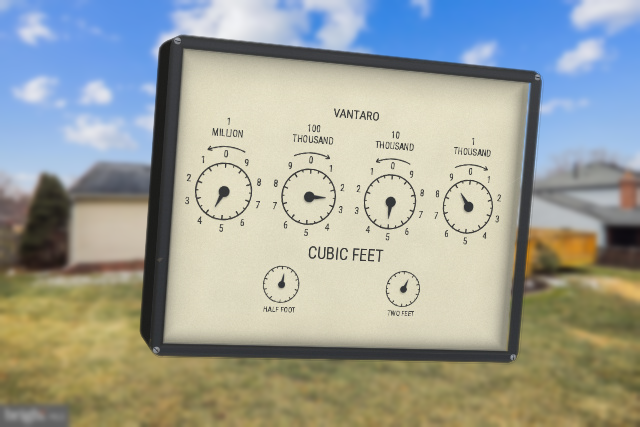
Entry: 424900 ft³
